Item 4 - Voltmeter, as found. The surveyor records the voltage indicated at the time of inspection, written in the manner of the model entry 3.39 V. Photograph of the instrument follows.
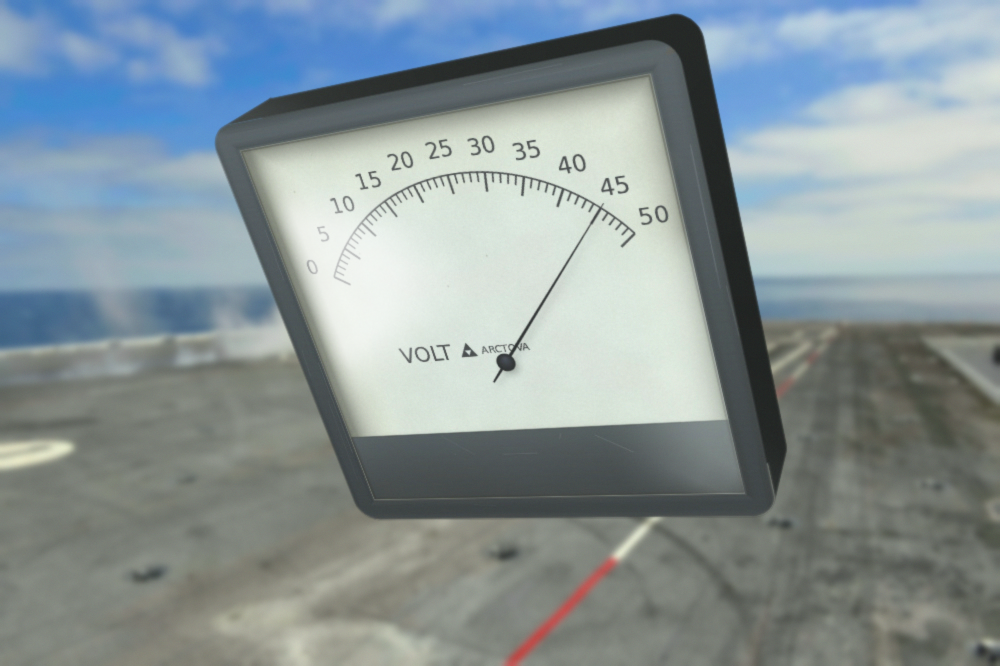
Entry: 45 V
